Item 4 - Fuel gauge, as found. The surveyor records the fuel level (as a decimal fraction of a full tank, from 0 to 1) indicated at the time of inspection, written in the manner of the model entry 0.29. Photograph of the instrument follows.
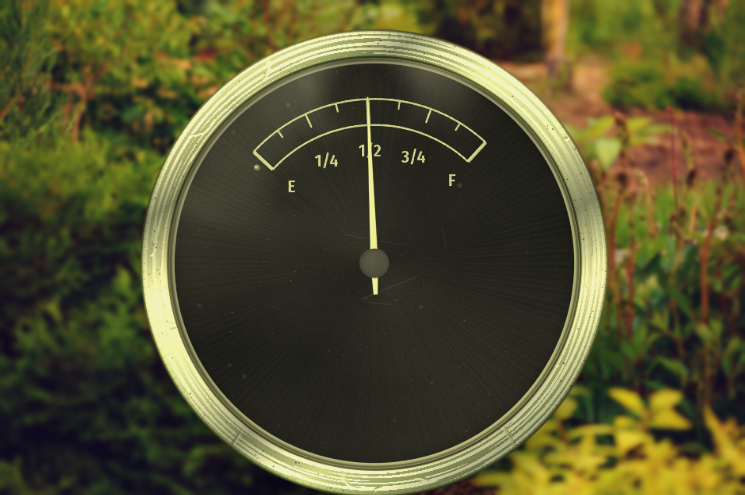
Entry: 0.5
